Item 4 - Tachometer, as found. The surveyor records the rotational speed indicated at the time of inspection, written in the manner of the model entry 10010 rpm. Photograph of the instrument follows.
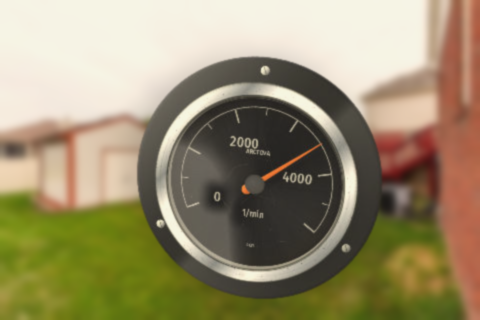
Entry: 3500 rpm
